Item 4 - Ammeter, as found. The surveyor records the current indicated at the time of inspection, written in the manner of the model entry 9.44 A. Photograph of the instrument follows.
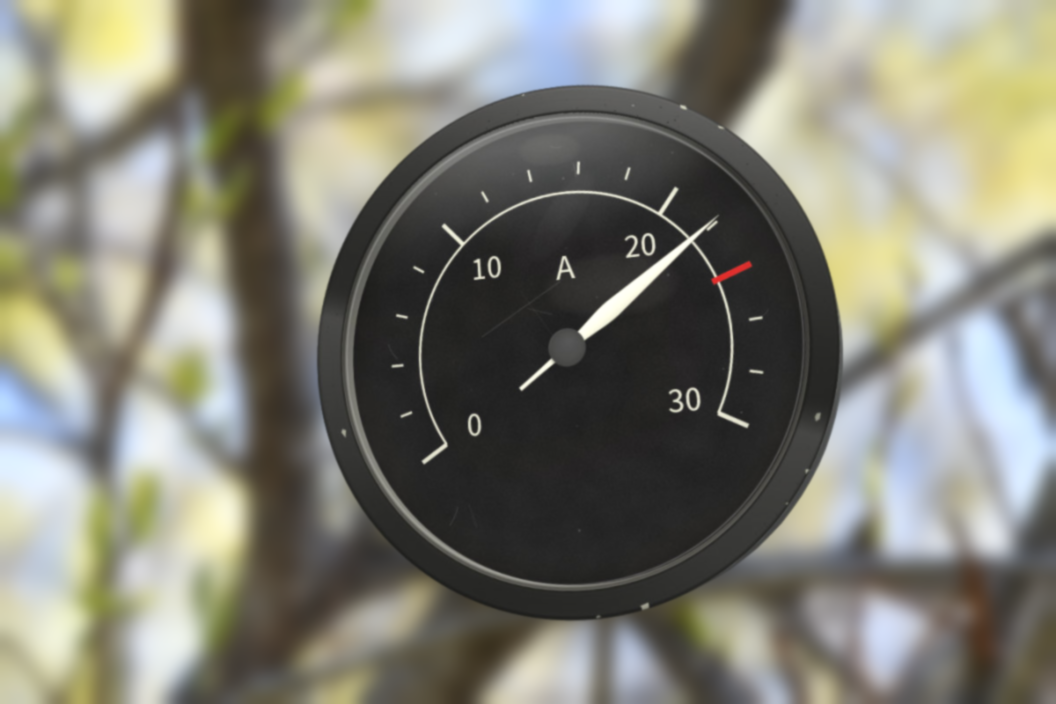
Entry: 22 A
